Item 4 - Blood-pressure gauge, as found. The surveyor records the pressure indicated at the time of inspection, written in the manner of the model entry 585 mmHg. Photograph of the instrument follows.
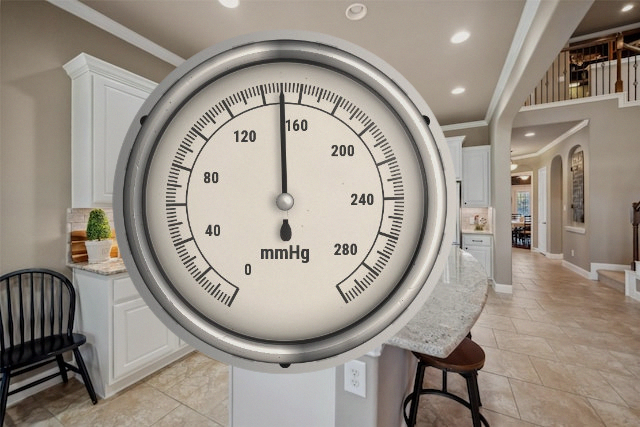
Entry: 150 mmHg
